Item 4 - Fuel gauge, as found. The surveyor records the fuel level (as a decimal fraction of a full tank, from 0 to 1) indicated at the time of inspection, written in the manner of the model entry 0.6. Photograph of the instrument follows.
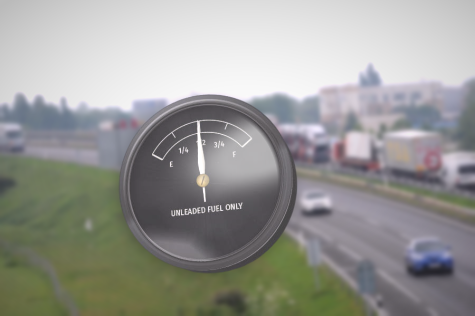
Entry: 0.5
